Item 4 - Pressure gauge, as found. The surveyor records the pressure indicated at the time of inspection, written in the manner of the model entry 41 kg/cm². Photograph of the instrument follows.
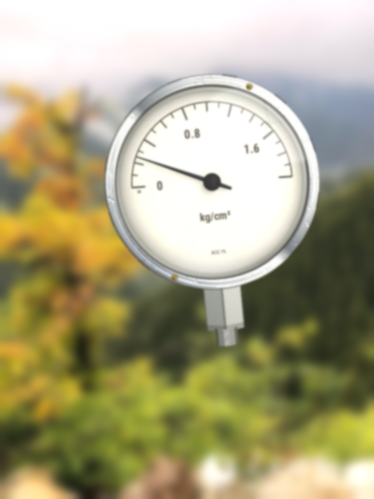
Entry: 0.25 kg/cm²
